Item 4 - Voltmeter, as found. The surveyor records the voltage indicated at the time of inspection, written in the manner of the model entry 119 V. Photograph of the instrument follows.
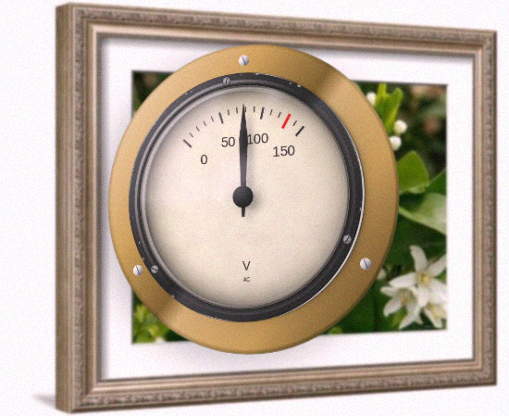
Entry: 80 V
